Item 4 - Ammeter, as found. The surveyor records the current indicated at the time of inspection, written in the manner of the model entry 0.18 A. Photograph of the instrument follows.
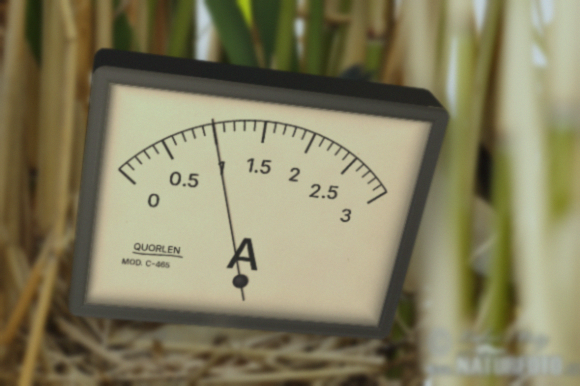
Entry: 1 A
